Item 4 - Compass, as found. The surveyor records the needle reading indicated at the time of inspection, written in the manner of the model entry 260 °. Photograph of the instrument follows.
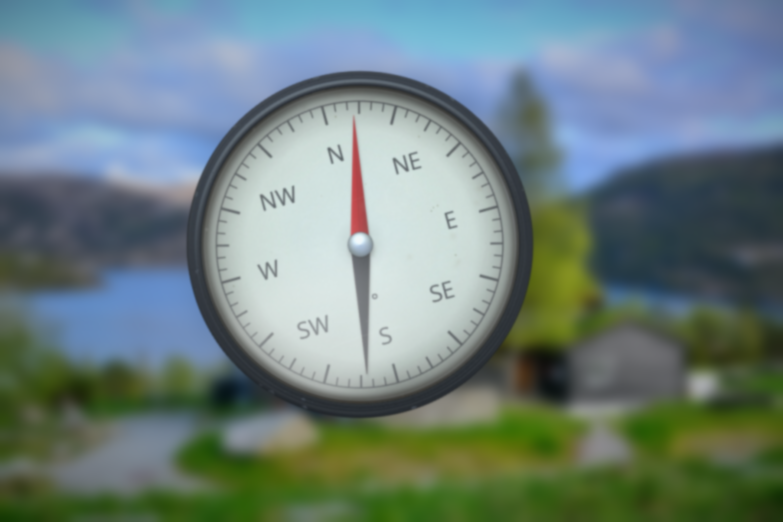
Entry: 12.5 °
